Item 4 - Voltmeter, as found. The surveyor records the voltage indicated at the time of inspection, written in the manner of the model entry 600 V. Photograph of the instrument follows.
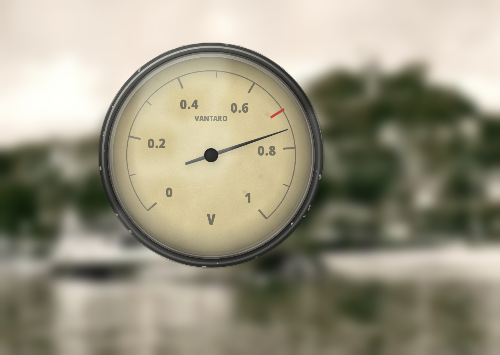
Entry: 0.75 V
